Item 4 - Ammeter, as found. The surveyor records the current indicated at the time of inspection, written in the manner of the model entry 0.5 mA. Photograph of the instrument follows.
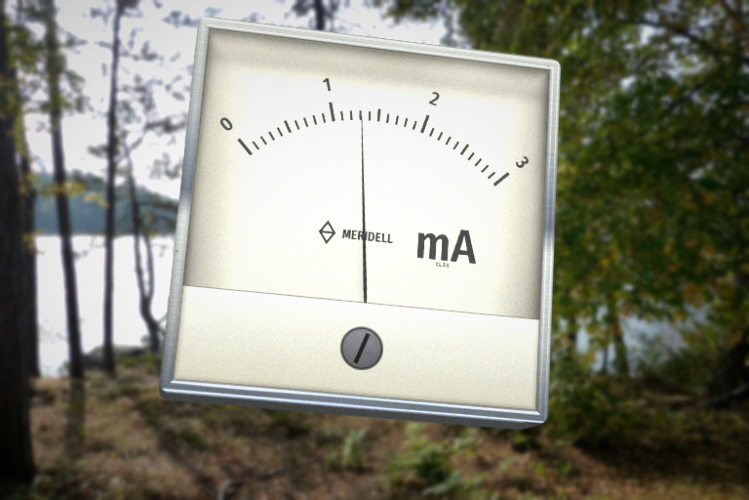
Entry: 1.3 mA
